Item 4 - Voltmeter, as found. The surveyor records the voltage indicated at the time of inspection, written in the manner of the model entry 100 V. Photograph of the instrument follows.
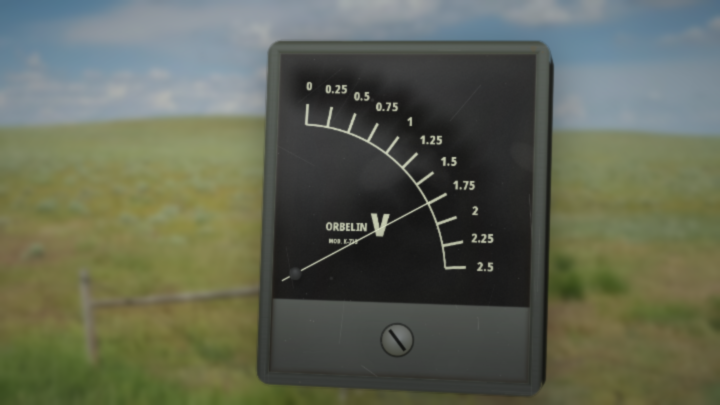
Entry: 1.75 V
